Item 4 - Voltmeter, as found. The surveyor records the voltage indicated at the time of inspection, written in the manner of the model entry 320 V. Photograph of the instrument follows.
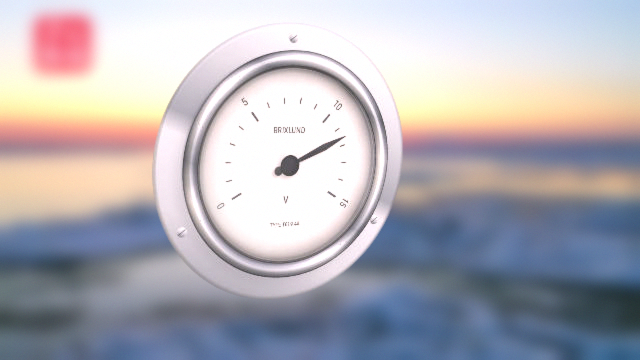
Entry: 11.5 V
